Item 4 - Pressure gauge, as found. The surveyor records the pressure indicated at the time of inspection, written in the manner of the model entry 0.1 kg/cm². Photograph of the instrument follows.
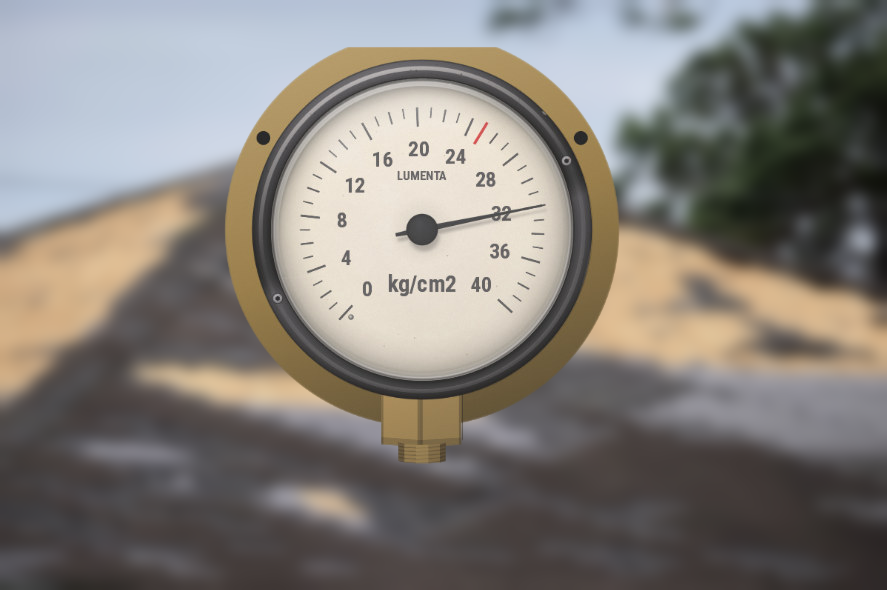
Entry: 32 kg/cm²
